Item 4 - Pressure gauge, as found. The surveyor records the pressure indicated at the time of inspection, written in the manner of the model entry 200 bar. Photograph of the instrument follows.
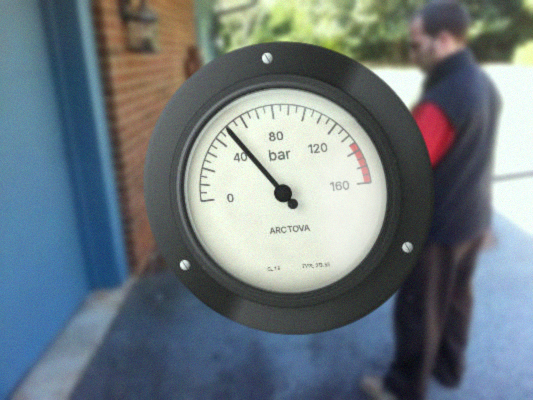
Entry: 50 bar
